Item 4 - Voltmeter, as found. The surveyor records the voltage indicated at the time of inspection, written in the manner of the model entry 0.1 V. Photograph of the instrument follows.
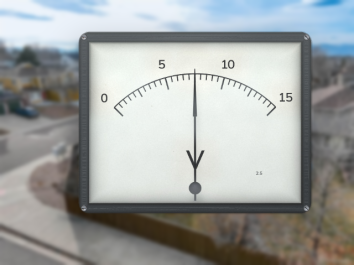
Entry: 7.5 V
